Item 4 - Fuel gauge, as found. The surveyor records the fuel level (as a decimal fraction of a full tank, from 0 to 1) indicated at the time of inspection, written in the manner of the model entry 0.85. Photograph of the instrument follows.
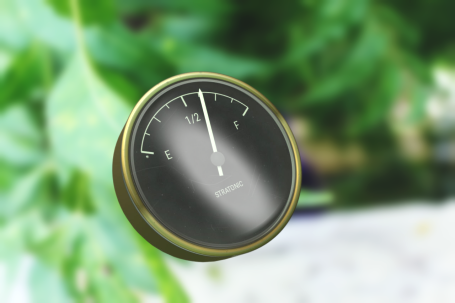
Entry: 0.625
